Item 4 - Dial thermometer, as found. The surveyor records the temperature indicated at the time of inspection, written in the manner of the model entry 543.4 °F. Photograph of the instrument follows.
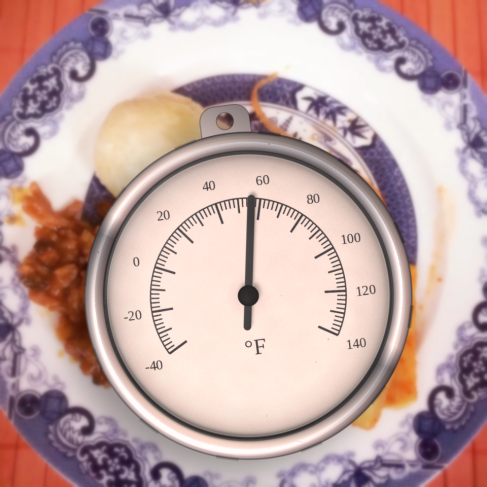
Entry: 56 °F
